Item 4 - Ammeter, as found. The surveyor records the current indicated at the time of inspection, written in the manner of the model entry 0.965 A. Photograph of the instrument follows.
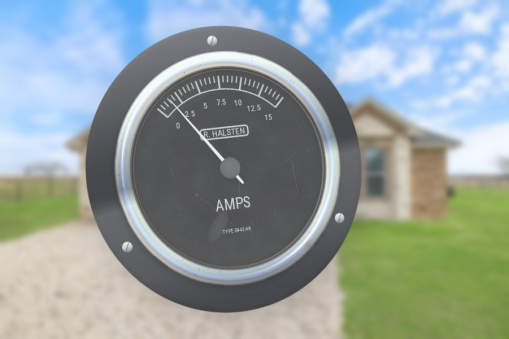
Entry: 1.5 A
